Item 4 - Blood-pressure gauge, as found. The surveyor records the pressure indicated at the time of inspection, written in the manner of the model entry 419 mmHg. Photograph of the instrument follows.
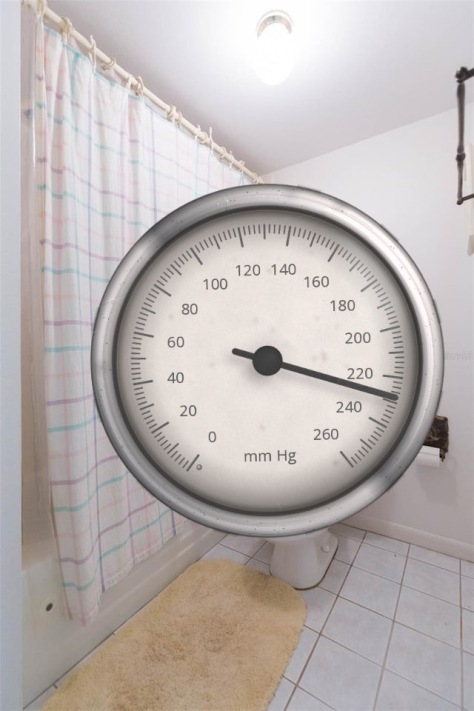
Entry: 228 mmHg
